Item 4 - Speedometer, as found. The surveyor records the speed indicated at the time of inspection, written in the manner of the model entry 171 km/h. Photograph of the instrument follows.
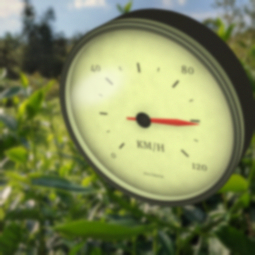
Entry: 100 km/h
